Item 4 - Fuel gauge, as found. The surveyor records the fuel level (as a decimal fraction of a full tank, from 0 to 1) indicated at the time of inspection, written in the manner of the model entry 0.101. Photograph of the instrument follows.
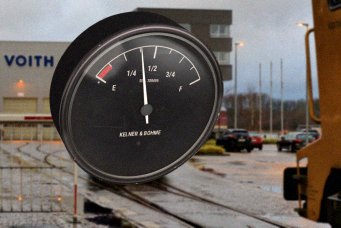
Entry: 0.375
